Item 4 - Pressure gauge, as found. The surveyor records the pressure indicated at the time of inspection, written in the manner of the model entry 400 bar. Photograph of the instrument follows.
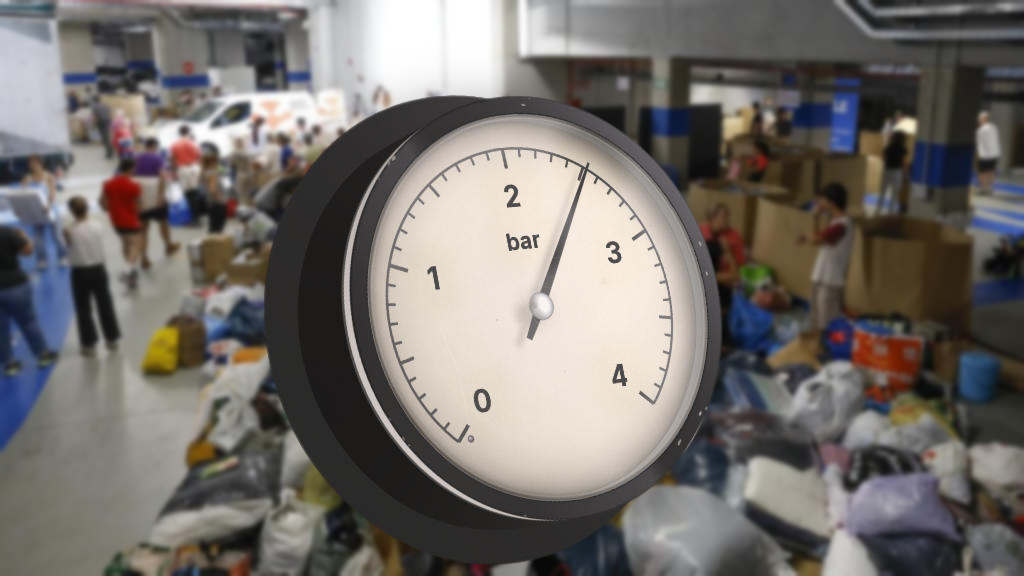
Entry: 2.5 bar
